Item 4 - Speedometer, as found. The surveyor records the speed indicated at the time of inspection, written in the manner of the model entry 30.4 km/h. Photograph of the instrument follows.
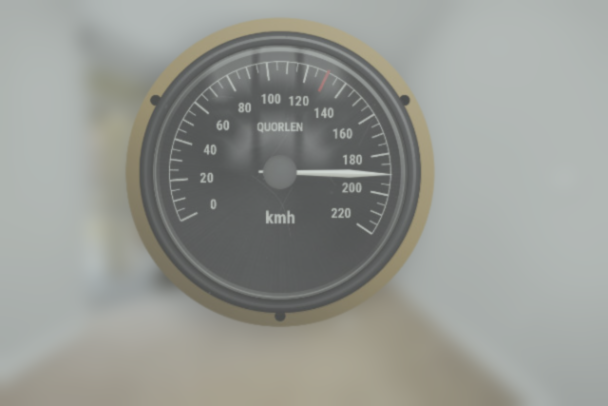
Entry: 190 km/h
